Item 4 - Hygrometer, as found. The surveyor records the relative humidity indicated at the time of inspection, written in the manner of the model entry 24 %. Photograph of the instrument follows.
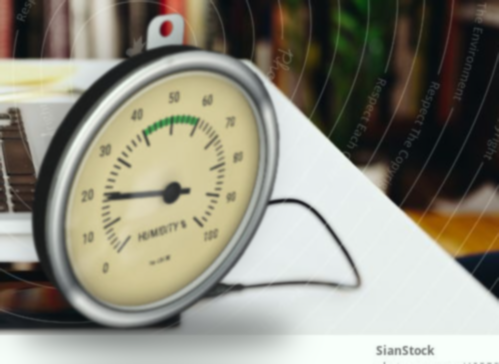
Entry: 20 %
